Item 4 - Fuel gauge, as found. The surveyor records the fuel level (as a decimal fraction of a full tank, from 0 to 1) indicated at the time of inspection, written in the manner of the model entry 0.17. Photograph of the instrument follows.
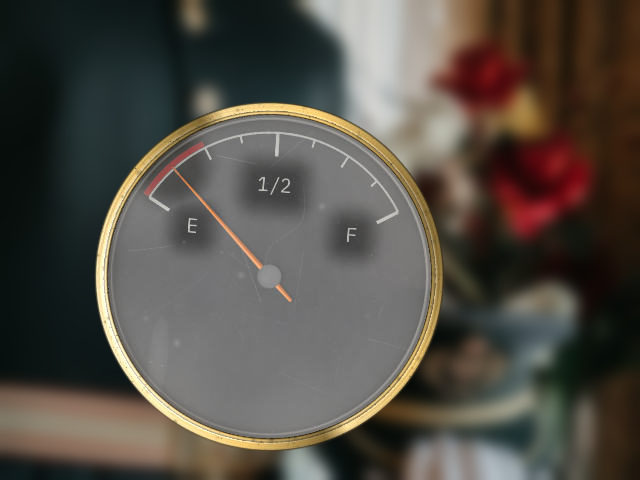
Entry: 0.125
